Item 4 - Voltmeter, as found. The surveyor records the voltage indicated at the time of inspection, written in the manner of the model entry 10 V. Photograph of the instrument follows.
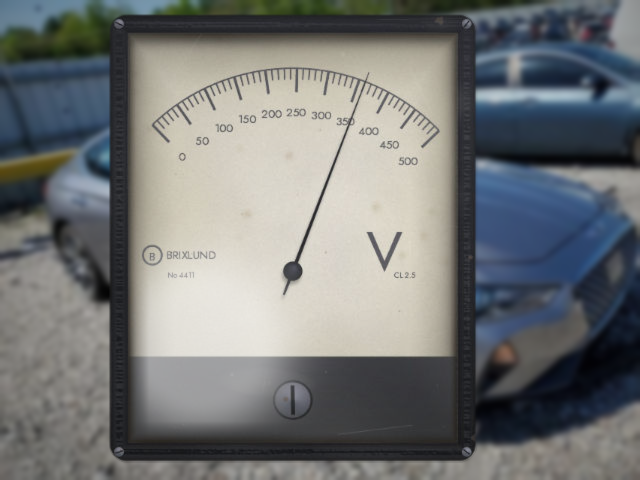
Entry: 360 V
